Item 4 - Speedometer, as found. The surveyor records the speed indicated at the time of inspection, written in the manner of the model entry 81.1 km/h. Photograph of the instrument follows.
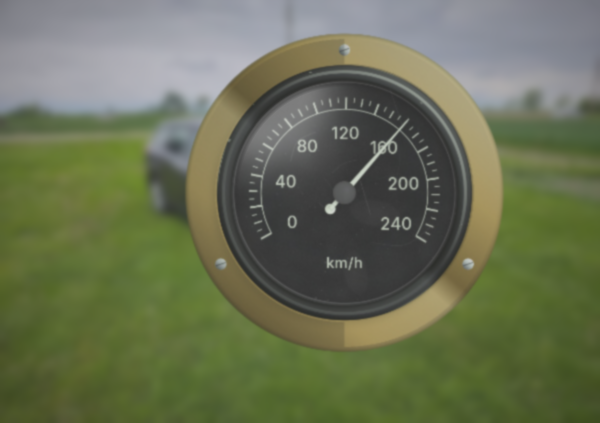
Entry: 160 km/h
